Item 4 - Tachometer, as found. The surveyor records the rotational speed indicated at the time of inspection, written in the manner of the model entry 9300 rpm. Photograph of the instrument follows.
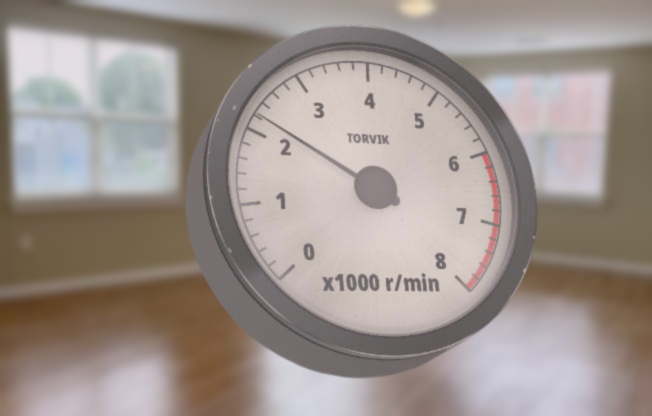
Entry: 2200 rpm
